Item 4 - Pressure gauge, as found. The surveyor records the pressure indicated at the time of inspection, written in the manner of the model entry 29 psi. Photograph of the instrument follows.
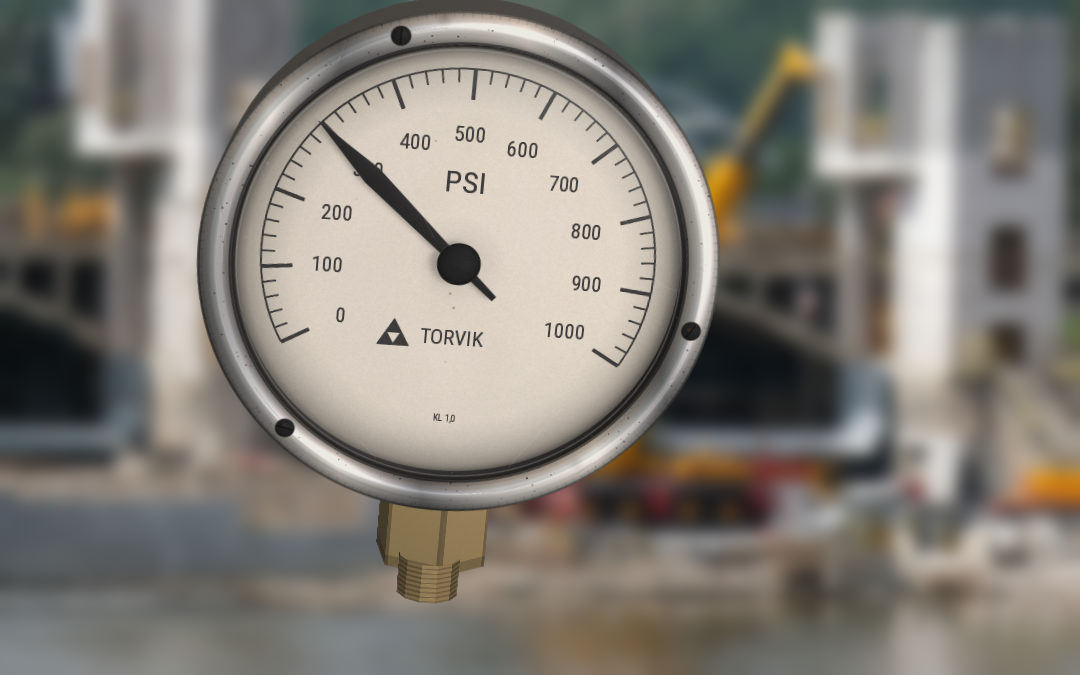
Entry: 300 psi
